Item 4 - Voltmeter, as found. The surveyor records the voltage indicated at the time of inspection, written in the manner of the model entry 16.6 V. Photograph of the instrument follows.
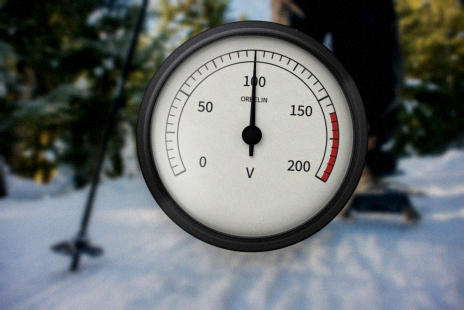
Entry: 100 V
